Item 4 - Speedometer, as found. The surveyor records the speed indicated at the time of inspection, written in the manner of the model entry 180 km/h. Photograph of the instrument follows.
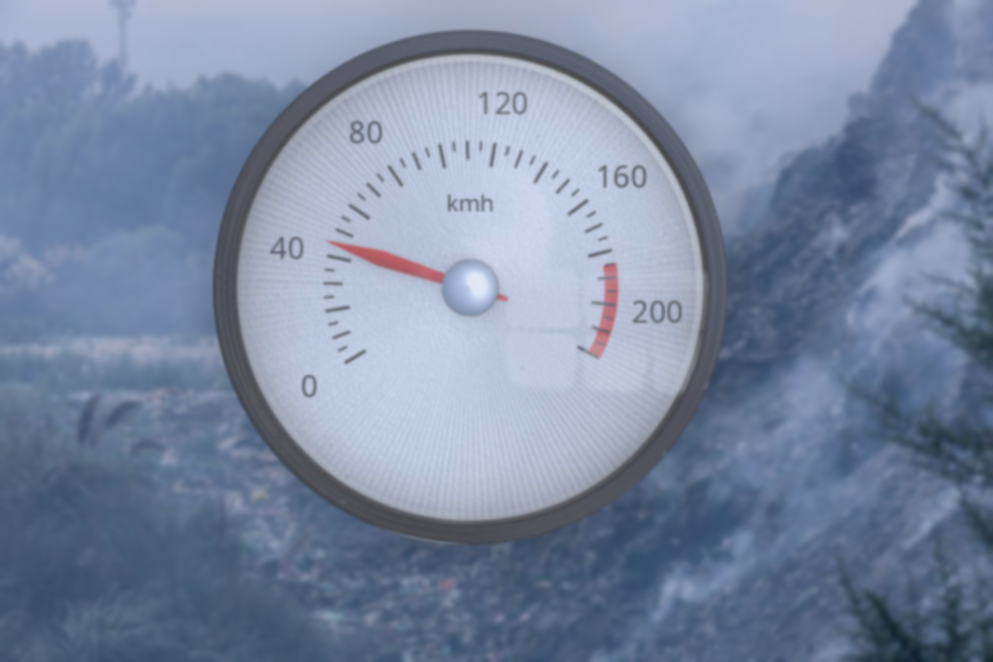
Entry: 45 km/h
